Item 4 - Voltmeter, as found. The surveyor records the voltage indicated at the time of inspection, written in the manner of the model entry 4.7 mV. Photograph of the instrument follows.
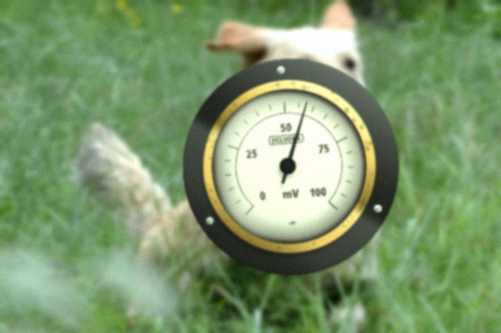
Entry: 57.5 mV
